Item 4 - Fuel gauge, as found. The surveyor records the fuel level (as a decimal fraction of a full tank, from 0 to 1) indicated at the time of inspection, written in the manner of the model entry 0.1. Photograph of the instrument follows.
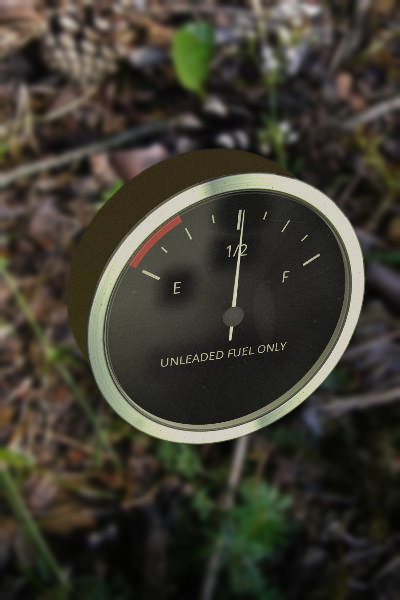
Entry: 0.5
